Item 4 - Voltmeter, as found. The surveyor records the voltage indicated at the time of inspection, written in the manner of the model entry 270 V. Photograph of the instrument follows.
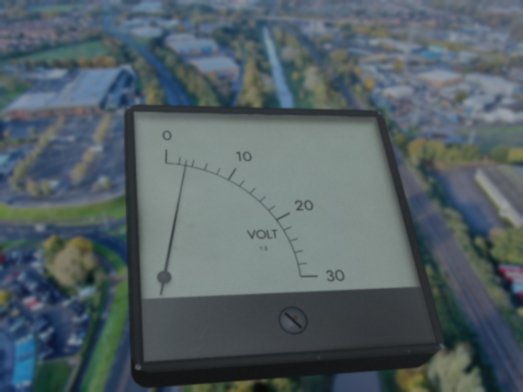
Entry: 3 V
